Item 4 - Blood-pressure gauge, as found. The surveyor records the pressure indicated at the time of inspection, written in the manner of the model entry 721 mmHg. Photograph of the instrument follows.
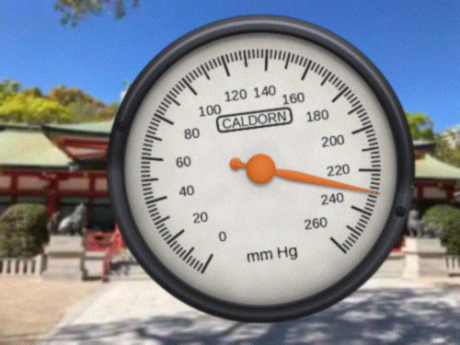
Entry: 230 mmHg
